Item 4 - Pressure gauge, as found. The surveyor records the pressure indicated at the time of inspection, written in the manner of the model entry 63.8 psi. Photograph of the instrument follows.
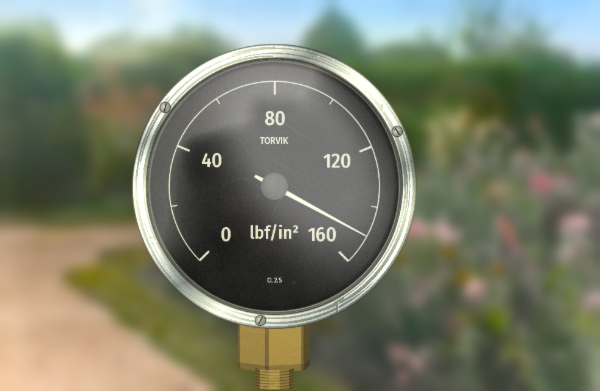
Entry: 150 psi
